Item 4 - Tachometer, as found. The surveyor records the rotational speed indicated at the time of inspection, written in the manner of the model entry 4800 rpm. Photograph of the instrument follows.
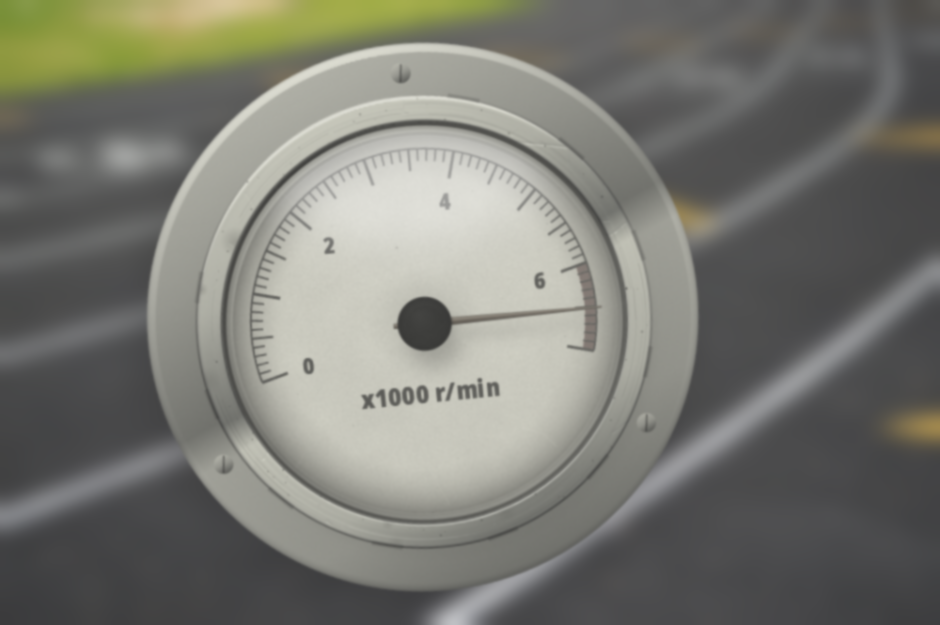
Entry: 6500 rpm
